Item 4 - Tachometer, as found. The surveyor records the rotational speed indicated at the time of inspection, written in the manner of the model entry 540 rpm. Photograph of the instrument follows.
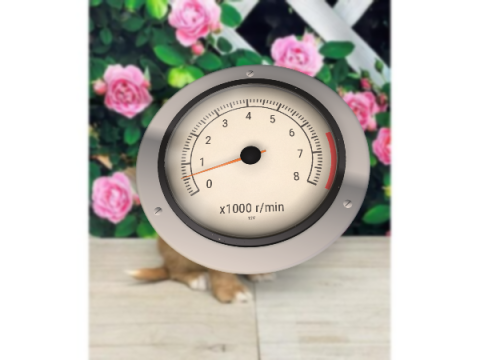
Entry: 500 rpm
